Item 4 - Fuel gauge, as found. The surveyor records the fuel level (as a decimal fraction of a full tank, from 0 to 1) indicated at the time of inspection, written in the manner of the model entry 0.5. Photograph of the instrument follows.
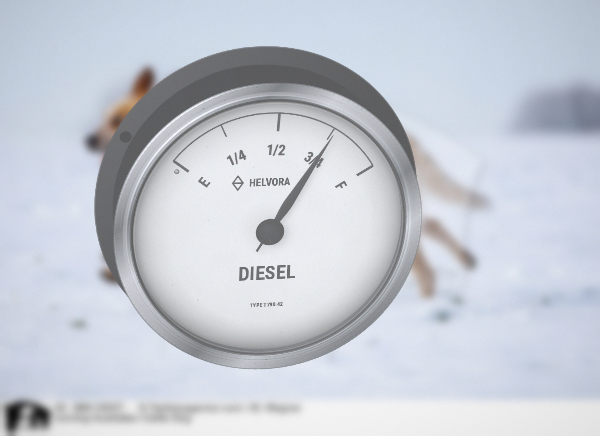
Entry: 0.75
